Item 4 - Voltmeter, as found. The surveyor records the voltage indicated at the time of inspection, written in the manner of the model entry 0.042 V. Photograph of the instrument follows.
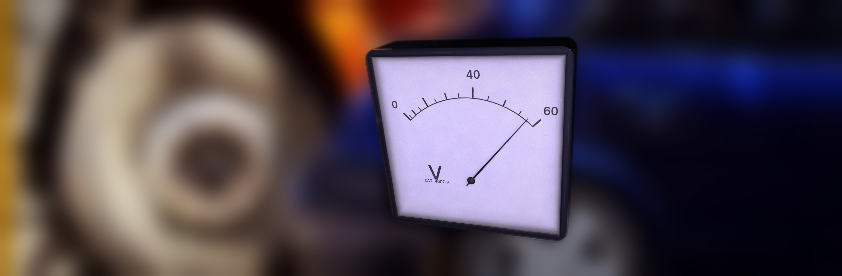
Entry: 57.5 V
